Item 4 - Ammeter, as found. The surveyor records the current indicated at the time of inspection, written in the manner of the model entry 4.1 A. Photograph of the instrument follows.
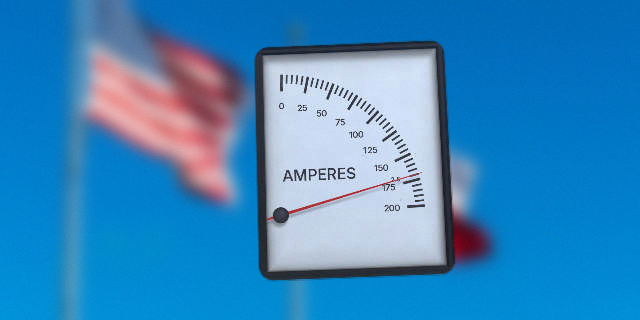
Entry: 170 A
